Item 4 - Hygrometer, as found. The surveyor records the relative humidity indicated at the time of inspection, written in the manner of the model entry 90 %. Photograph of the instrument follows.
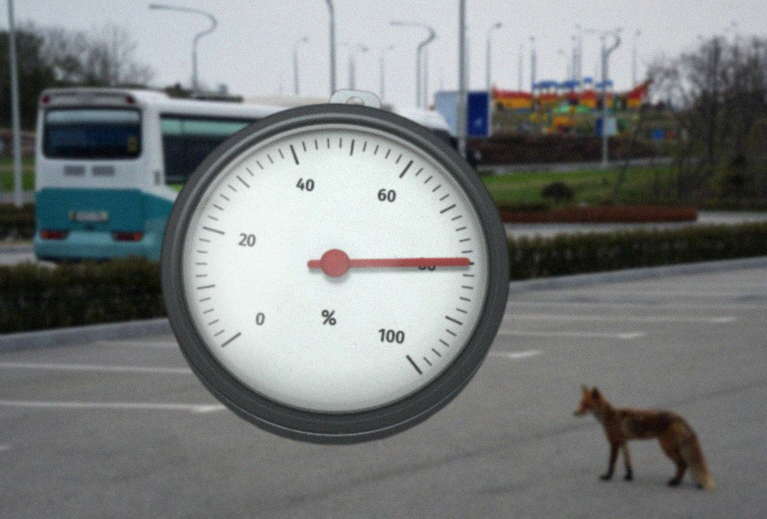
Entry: 80 %
